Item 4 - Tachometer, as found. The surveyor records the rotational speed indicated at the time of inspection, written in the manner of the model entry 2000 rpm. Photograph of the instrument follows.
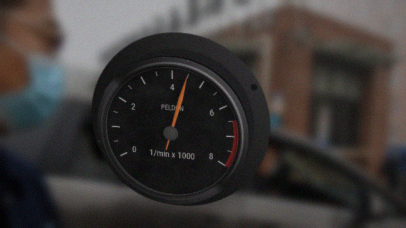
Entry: 4500 rpm
